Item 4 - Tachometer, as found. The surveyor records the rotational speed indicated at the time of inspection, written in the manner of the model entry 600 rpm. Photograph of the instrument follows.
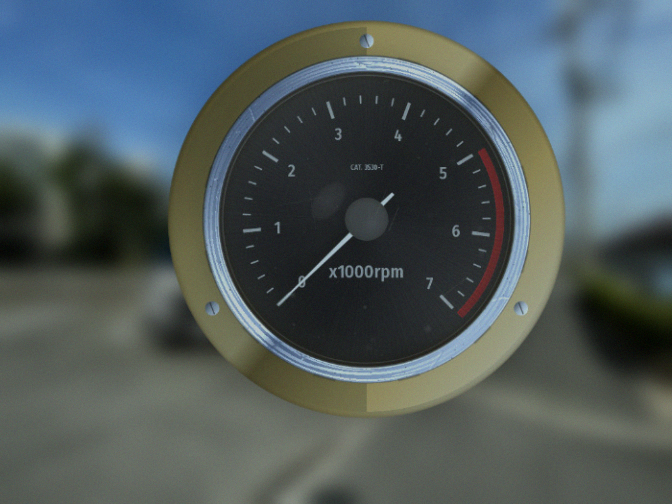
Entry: 0 rpm
